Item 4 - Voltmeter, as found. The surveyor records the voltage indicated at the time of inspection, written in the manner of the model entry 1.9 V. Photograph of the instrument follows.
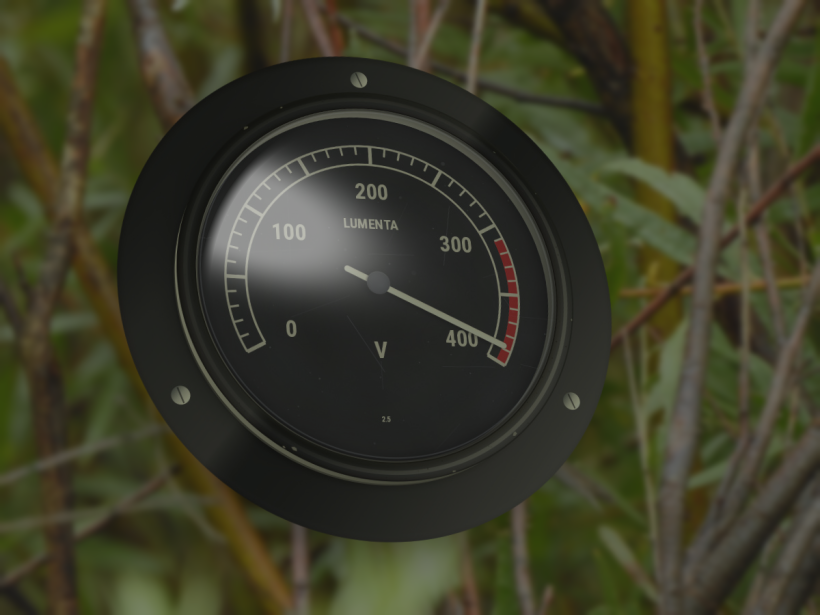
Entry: 390 V
